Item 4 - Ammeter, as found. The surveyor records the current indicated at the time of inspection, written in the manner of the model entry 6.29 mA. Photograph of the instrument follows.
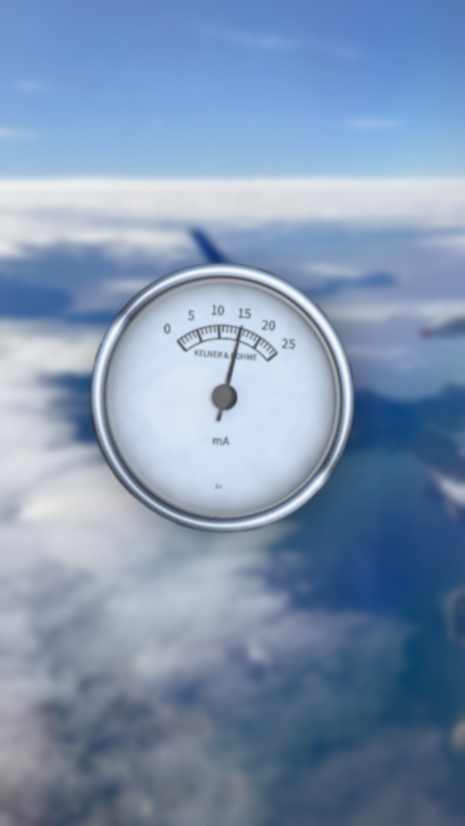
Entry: 15 mA
